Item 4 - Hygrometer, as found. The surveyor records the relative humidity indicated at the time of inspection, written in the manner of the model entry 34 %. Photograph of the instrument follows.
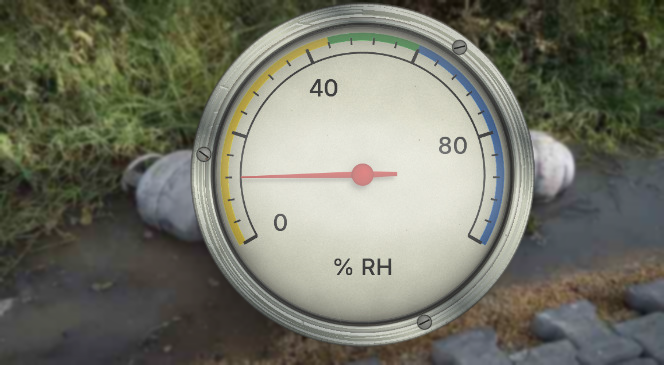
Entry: 12 %
